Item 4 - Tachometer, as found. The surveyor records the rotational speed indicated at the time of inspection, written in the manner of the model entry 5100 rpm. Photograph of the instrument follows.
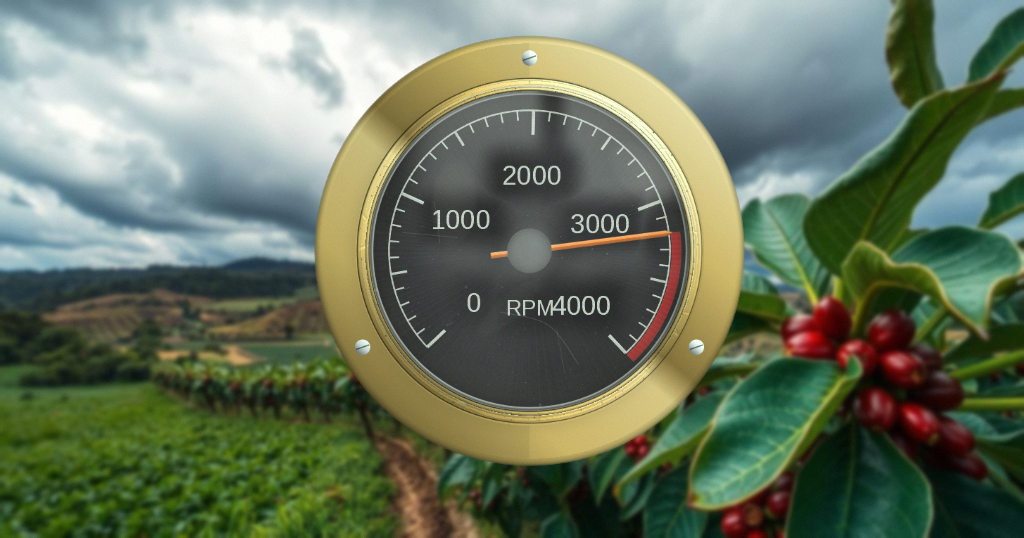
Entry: 3200 rpm
